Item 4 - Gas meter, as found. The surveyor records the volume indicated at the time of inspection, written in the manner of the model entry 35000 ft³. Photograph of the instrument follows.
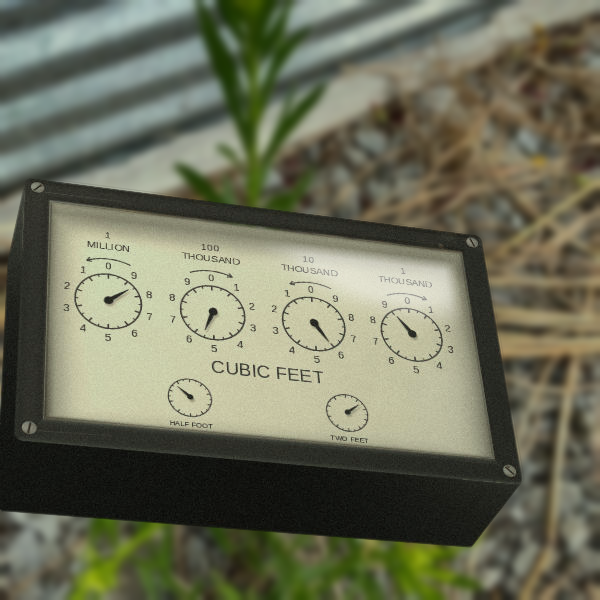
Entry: 855900 ft³
